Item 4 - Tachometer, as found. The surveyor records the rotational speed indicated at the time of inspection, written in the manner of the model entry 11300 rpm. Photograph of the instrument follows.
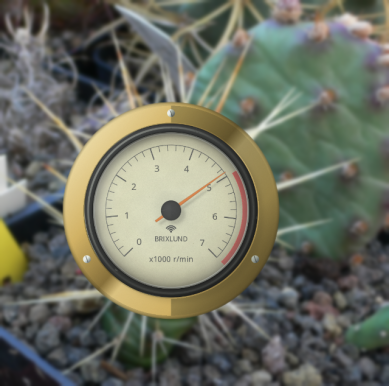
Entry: 4900 rpm
